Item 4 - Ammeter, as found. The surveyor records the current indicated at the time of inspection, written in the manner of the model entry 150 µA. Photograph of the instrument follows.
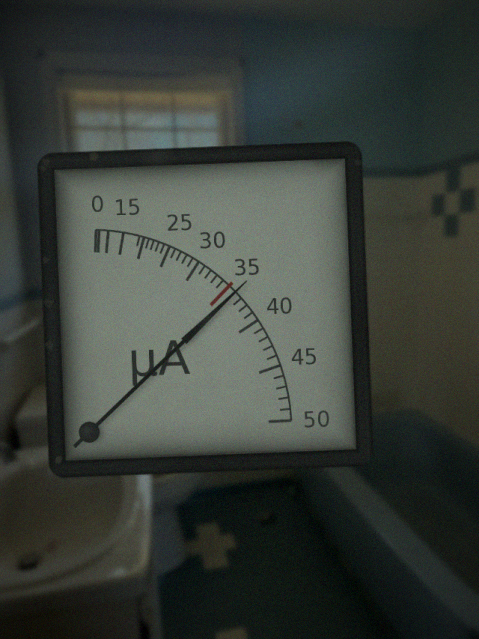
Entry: 36 µA
